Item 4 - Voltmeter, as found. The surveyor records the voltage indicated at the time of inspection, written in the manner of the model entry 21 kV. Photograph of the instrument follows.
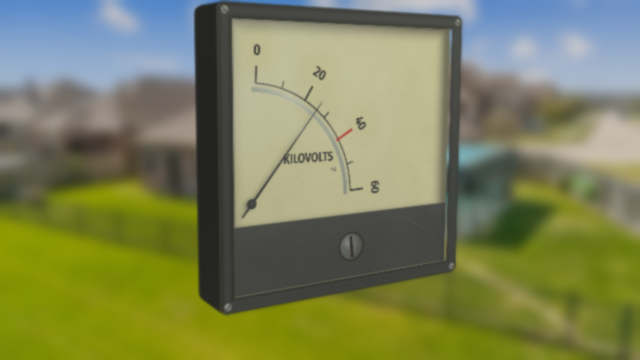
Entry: 25 kV
